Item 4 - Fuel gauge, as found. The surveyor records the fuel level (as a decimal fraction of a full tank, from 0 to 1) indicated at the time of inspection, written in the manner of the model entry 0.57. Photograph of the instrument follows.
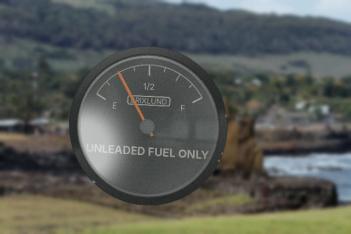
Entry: 0.25
